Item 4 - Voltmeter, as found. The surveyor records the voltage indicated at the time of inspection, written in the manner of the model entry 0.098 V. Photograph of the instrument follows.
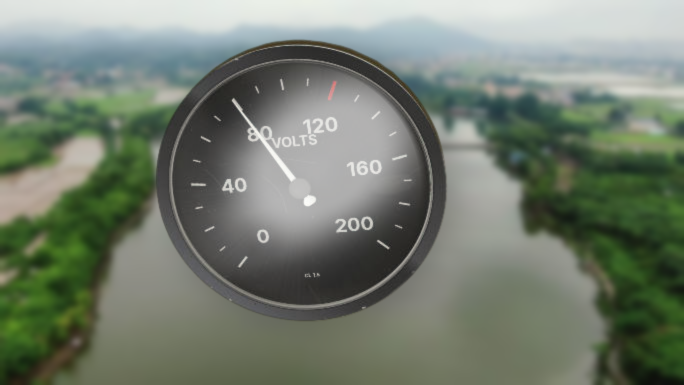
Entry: 80 V
